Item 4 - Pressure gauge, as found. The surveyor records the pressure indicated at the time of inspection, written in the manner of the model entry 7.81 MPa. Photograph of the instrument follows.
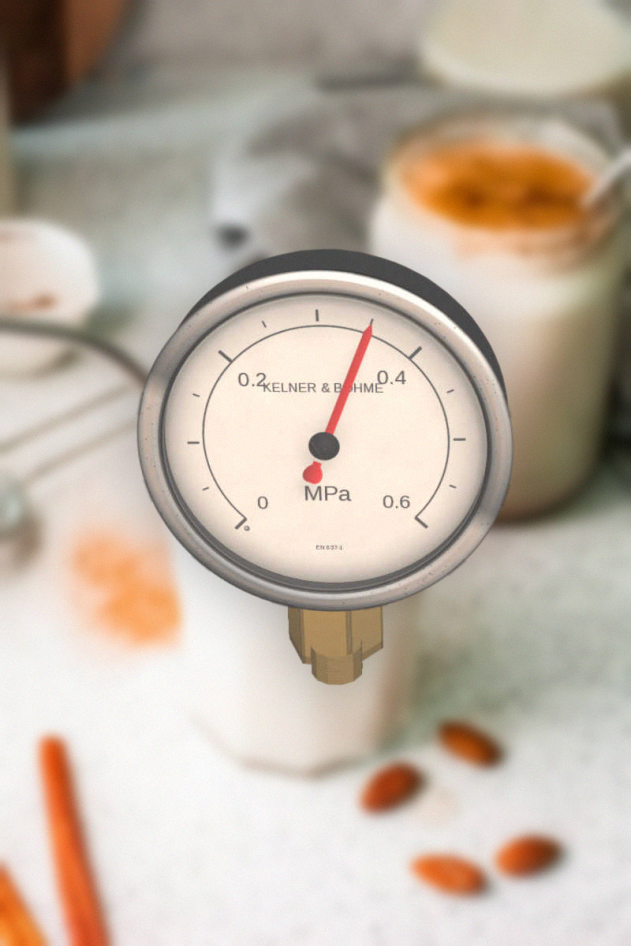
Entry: 0.35 MPa
